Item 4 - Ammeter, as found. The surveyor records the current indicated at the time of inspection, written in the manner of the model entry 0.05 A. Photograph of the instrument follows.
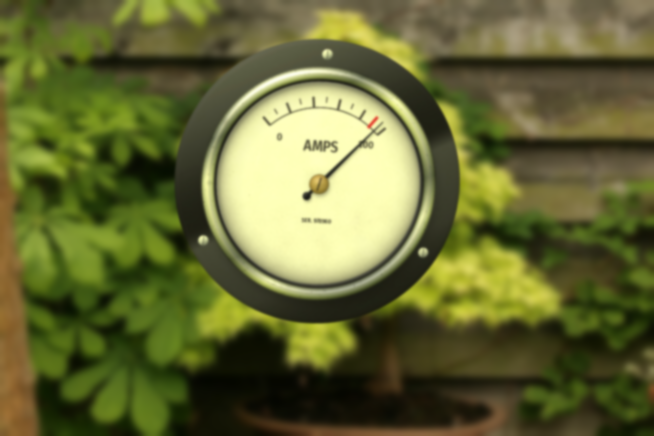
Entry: 95 A
